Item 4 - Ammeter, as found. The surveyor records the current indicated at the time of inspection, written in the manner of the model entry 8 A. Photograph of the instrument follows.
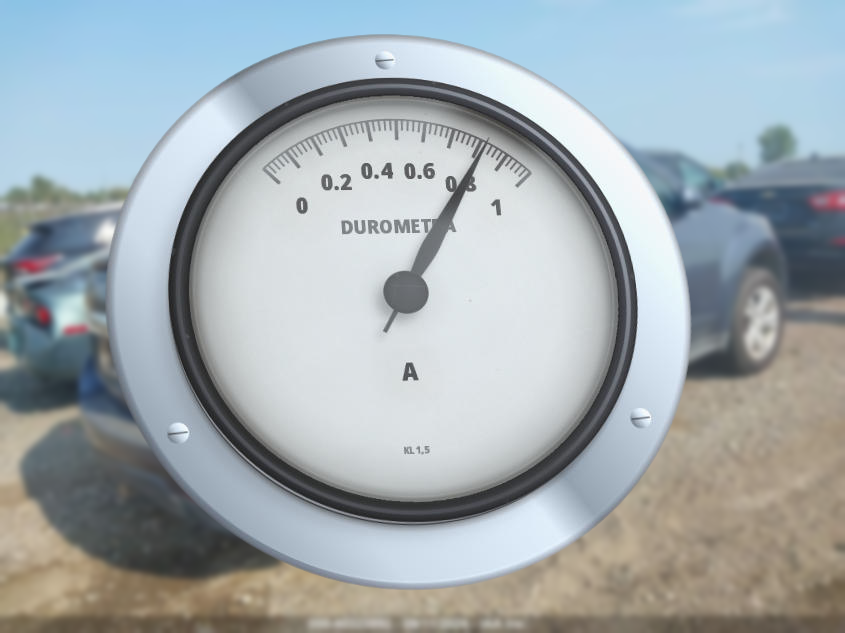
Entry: 0.82 A
